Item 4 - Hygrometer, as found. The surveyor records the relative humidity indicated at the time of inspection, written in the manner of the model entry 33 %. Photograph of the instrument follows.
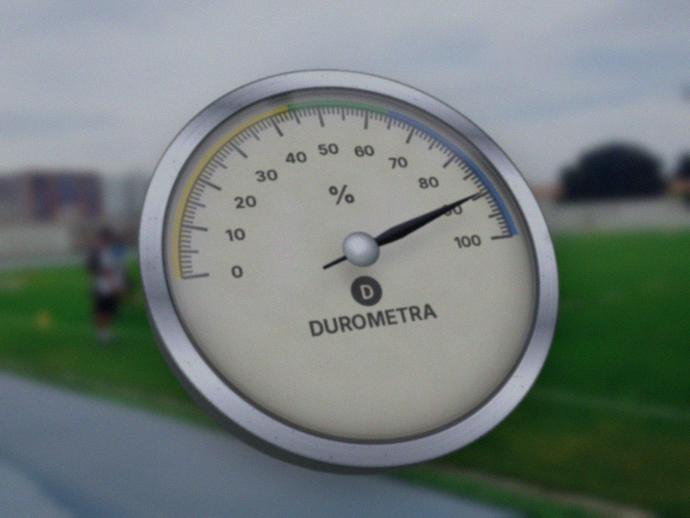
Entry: 90 %
